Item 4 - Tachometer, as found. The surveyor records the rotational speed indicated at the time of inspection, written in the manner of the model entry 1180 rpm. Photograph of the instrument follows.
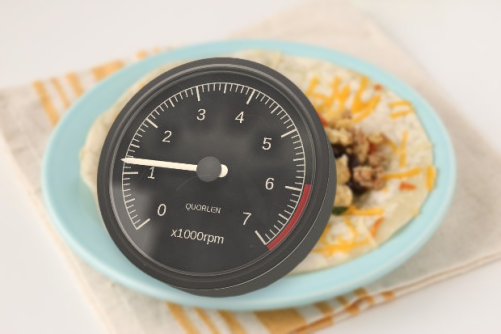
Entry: 1200 rpm
